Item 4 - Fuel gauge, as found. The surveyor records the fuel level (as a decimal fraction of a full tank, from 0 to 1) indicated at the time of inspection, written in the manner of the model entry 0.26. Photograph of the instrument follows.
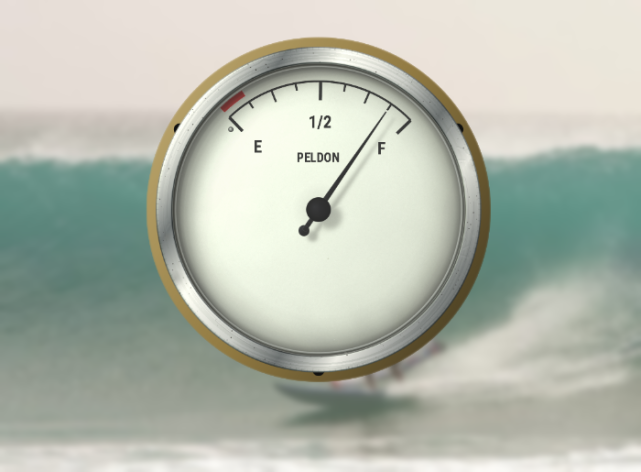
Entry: 0.875
